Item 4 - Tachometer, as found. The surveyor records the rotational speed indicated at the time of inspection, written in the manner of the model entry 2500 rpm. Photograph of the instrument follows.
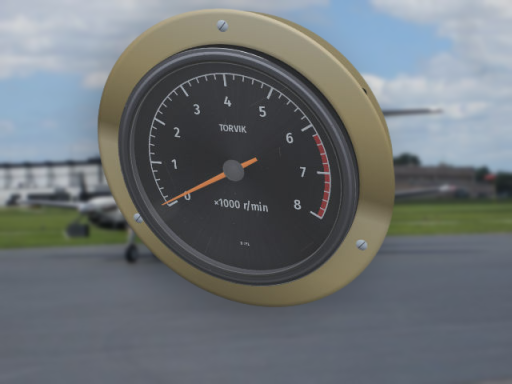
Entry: 100 rpm
